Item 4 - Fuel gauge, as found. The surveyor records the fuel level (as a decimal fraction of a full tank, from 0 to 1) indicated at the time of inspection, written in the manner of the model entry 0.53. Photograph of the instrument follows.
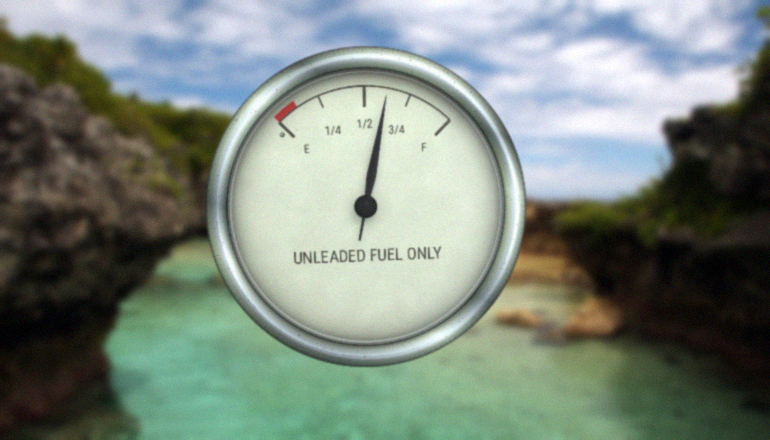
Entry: 0.625
